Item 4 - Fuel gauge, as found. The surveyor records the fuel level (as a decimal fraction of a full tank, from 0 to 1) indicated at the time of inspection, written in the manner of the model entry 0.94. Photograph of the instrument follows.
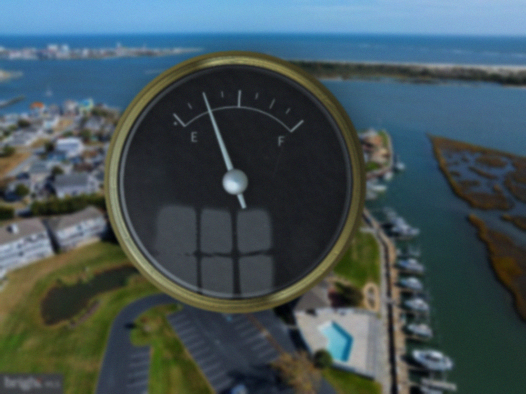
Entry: 0.25
